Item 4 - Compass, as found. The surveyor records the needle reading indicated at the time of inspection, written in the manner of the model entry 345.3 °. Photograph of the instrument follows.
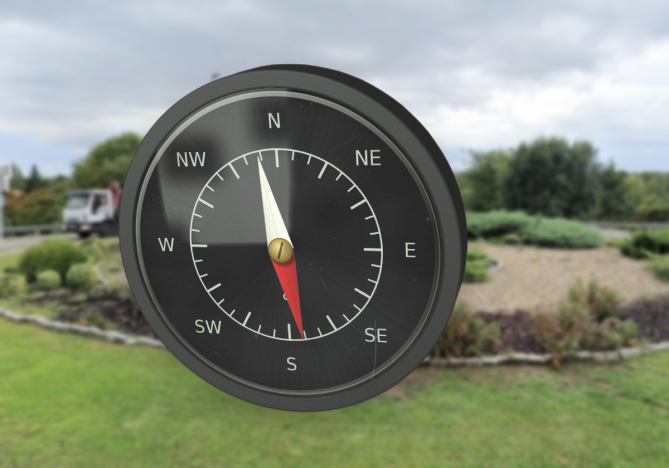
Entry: 170 °
